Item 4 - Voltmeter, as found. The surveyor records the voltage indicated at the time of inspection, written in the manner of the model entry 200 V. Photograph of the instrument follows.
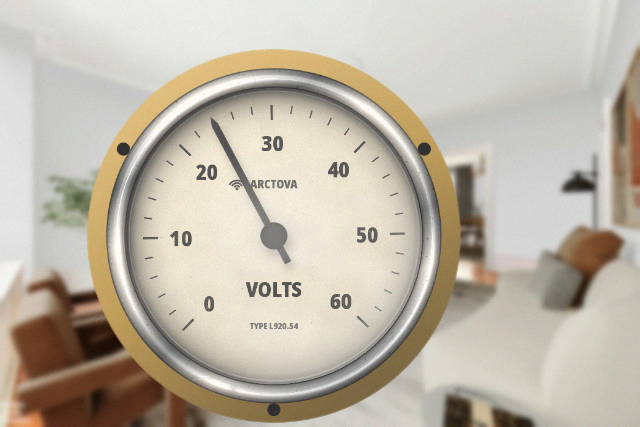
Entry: 24 V
